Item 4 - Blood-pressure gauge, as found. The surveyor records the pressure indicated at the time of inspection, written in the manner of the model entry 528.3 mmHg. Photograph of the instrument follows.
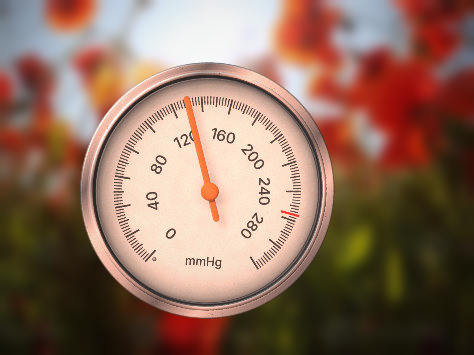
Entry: 130 mmHg
